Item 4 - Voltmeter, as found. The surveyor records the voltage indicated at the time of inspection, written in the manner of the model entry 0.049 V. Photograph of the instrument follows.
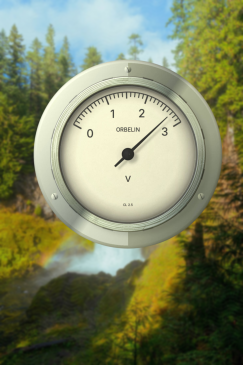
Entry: 2.7 V
